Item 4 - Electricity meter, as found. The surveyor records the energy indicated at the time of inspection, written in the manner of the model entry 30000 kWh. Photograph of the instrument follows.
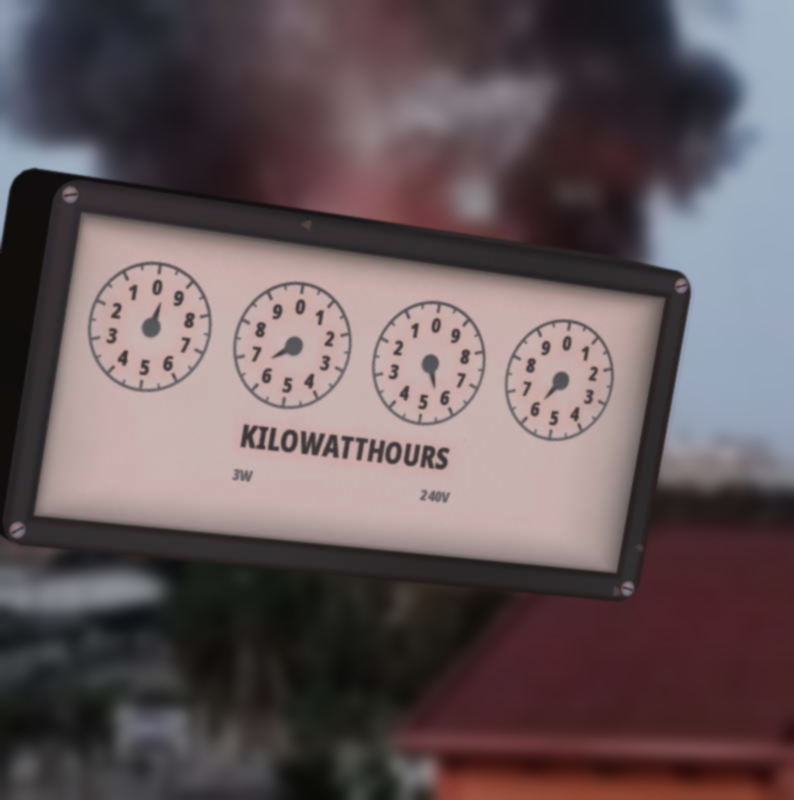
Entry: 9656 kWh
